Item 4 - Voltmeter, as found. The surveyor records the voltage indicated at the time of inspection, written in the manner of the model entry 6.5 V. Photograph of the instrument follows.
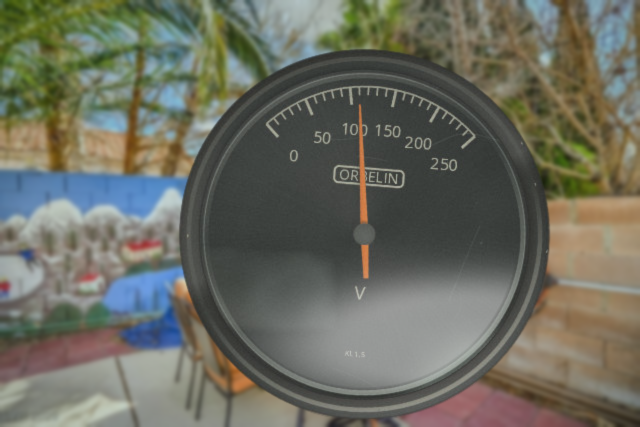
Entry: 110 V
